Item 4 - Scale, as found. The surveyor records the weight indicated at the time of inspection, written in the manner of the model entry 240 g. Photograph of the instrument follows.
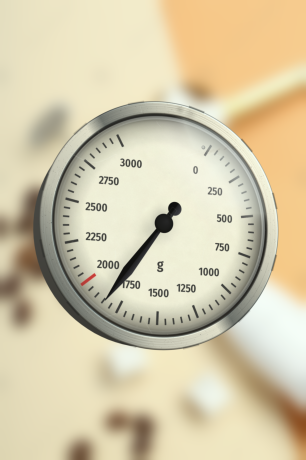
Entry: 1850 g
